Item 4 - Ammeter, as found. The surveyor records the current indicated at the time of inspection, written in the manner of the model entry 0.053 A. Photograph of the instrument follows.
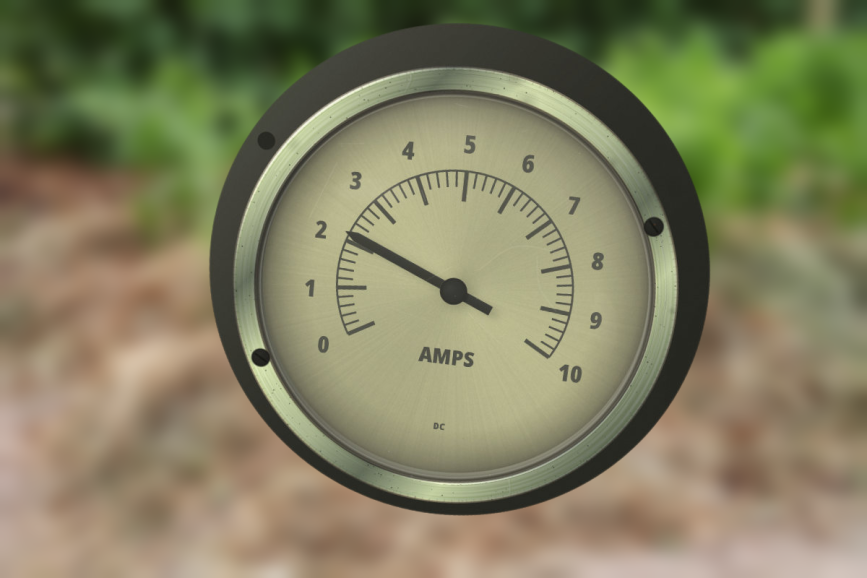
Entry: 2.2 A
